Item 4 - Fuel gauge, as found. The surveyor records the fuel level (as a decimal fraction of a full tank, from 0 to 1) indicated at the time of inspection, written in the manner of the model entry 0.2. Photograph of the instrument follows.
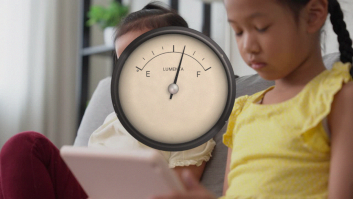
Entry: 0.625
